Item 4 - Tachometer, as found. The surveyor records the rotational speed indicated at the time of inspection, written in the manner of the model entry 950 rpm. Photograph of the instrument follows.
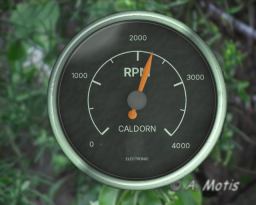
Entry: 2250 rpm
